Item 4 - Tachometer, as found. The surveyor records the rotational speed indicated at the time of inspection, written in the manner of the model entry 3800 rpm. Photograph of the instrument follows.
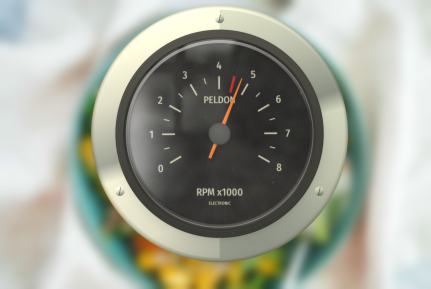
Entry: 4750 rpm
